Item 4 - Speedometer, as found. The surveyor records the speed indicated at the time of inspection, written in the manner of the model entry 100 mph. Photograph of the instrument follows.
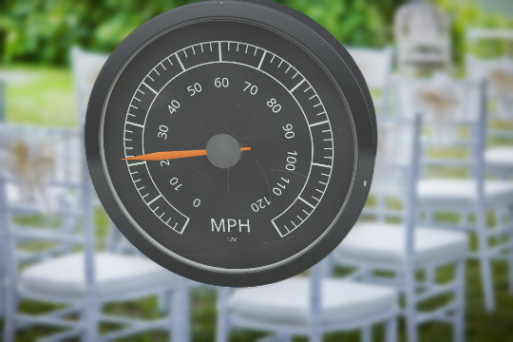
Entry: 22 mph
